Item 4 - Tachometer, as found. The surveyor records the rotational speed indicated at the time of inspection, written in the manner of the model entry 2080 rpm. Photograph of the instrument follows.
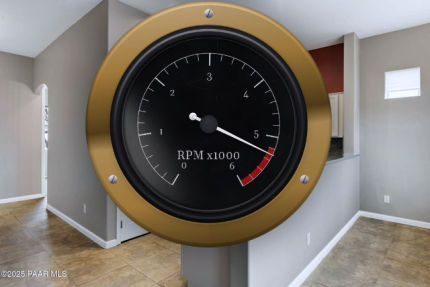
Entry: 5300 rpm
